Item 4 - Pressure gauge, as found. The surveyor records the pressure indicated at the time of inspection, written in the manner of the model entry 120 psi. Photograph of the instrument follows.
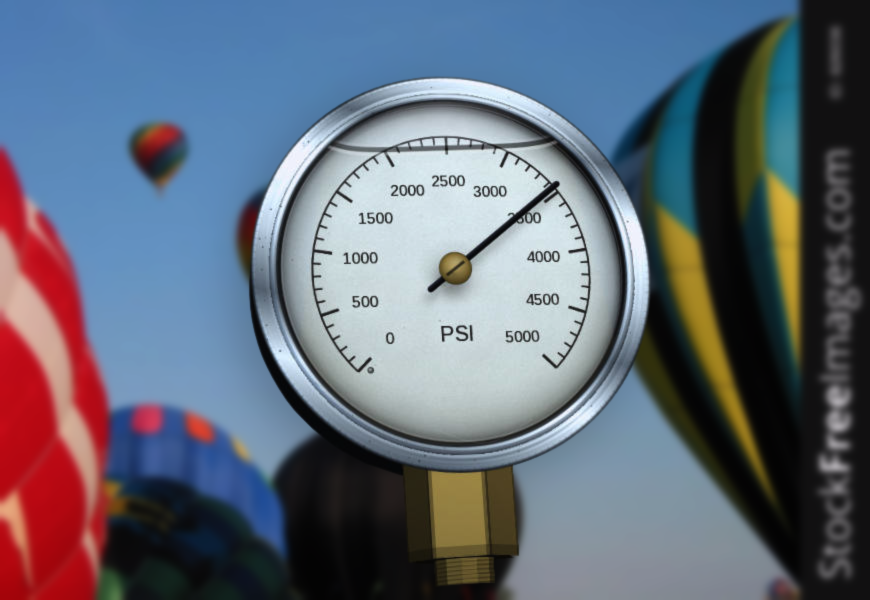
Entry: 3450 psi
